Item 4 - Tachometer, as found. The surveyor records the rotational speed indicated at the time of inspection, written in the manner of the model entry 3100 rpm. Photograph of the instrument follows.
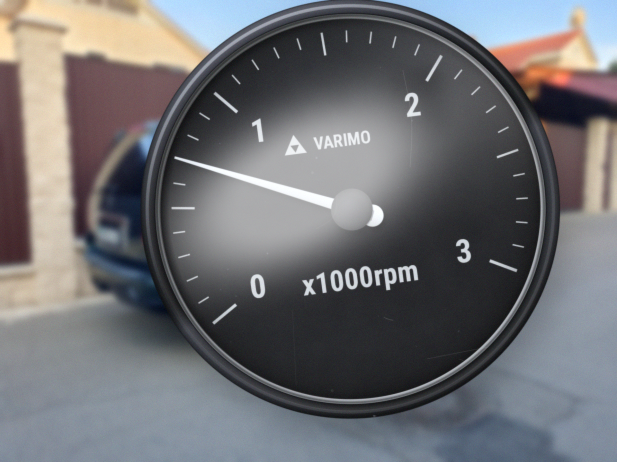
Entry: 700 rpm
